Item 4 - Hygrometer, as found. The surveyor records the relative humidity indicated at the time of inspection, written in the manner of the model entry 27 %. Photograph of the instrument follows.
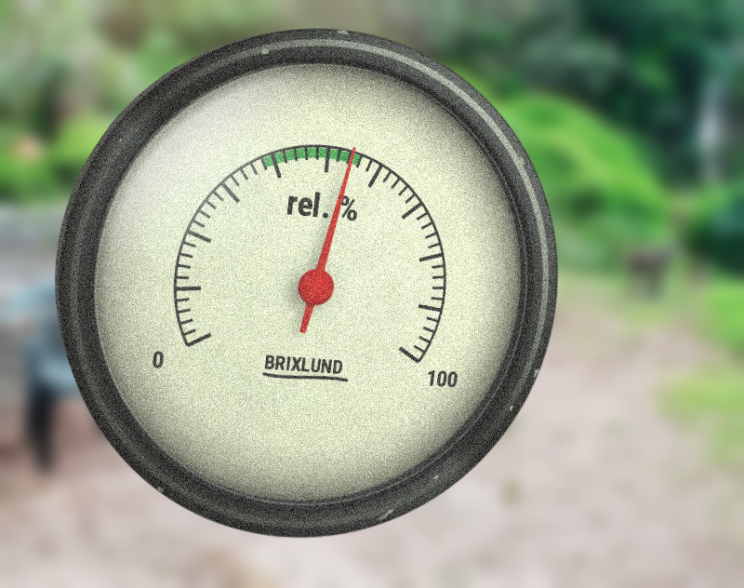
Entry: 54 %
